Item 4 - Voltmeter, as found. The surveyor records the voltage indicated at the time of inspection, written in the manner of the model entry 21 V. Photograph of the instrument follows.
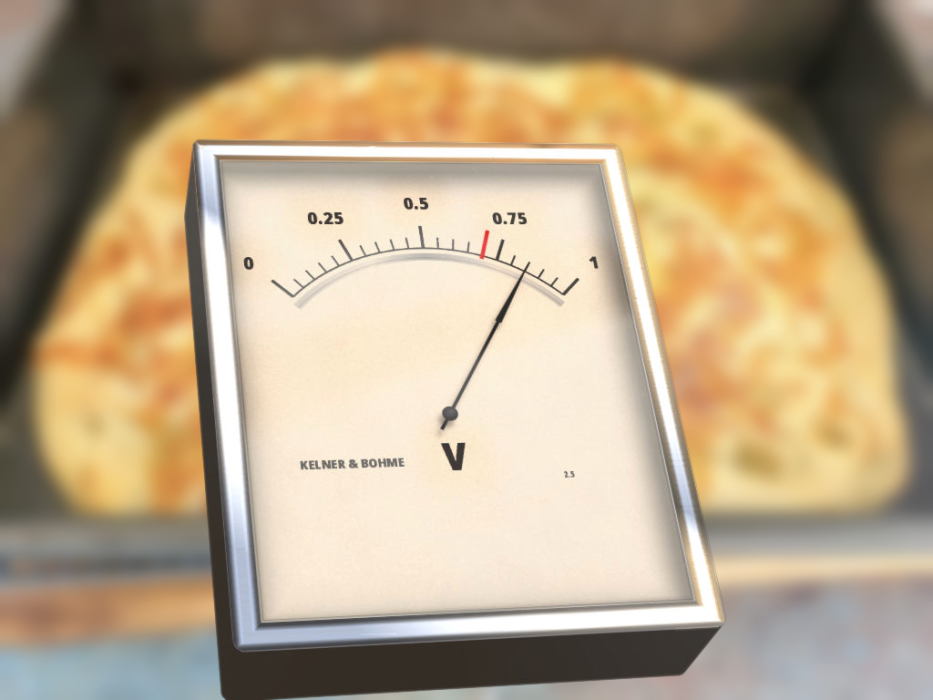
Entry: 0.85 V
